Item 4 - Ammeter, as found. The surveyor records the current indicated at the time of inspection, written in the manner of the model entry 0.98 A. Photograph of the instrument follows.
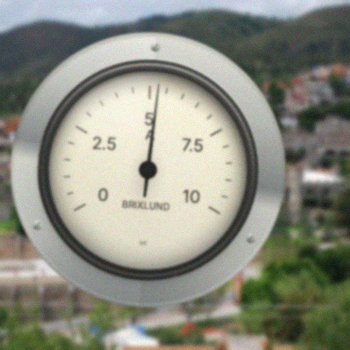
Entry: 5.25 A
